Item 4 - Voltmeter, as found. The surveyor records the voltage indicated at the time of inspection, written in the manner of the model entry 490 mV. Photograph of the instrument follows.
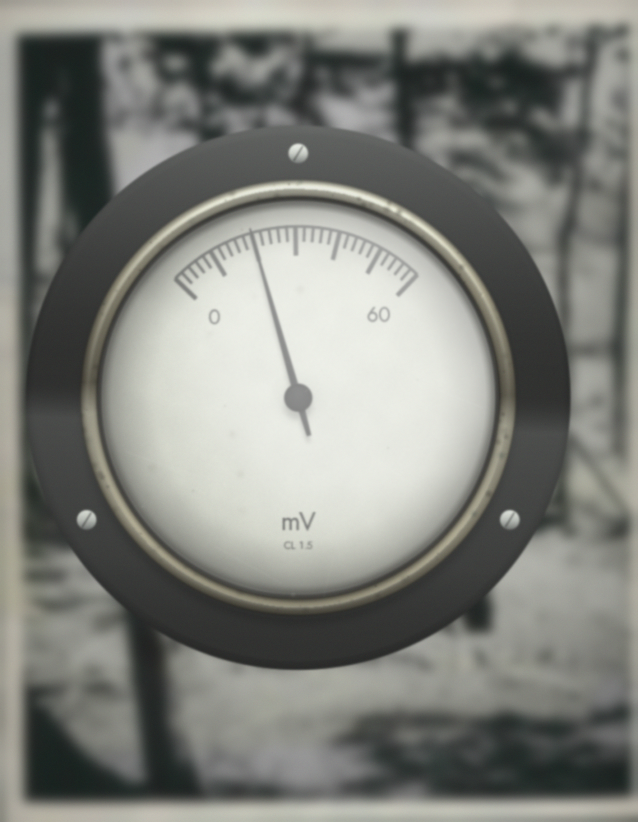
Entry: 20 mV
